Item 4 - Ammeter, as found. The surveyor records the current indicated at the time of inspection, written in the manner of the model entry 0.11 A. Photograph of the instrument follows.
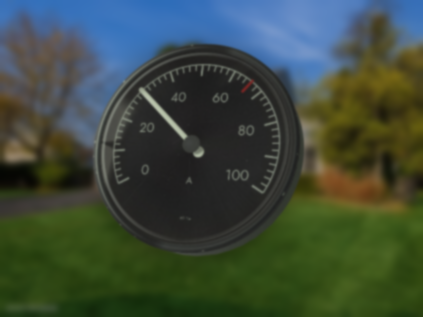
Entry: 30 A
